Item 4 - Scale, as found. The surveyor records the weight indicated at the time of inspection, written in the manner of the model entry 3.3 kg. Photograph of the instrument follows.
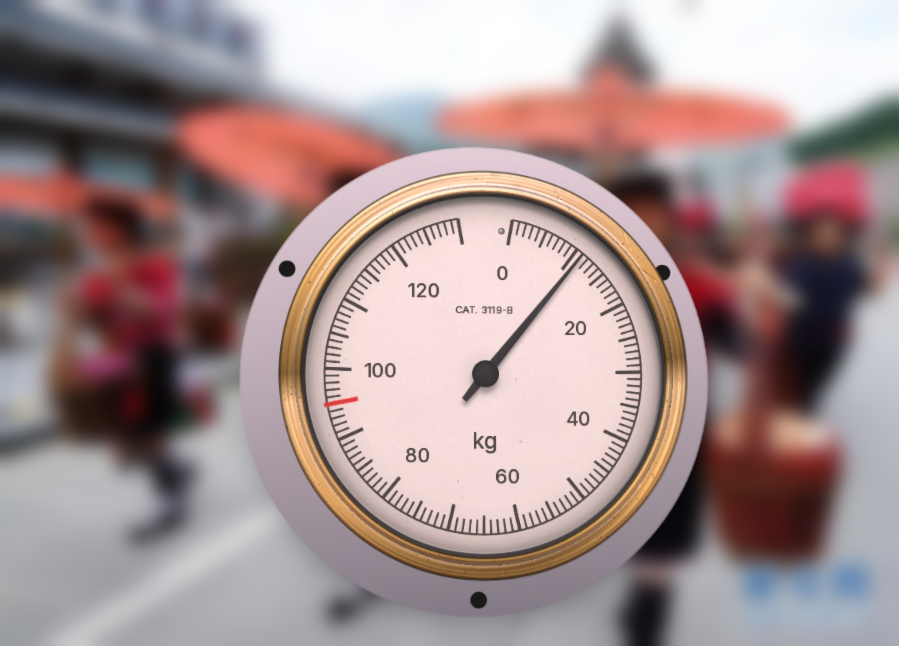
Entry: 11 kg
